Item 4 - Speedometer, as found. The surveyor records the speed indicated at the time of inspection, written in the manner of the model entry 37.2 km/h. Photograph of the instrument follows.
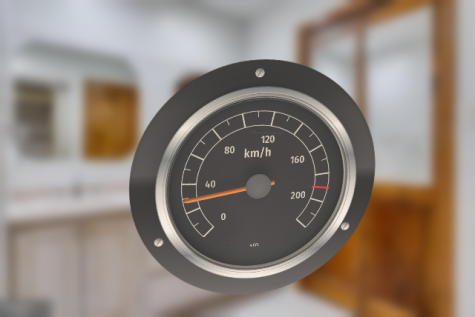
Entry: 30 km/h
